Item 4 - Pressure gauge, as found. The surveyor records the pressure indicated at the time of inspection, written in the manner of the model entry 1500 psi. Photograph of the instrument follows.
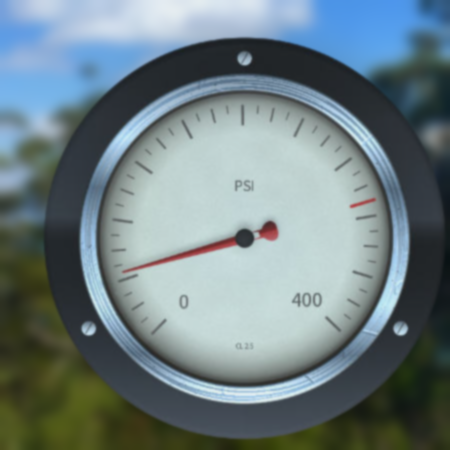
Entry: 45 psi
